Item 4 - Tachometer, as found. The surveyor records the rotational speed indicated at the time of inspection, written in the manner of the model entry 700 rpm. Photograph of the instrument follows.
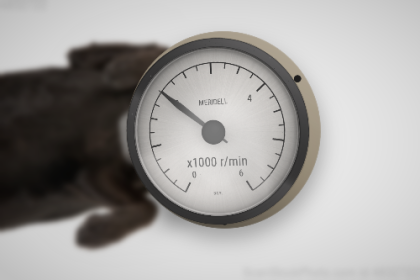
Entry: 2000 rpm
